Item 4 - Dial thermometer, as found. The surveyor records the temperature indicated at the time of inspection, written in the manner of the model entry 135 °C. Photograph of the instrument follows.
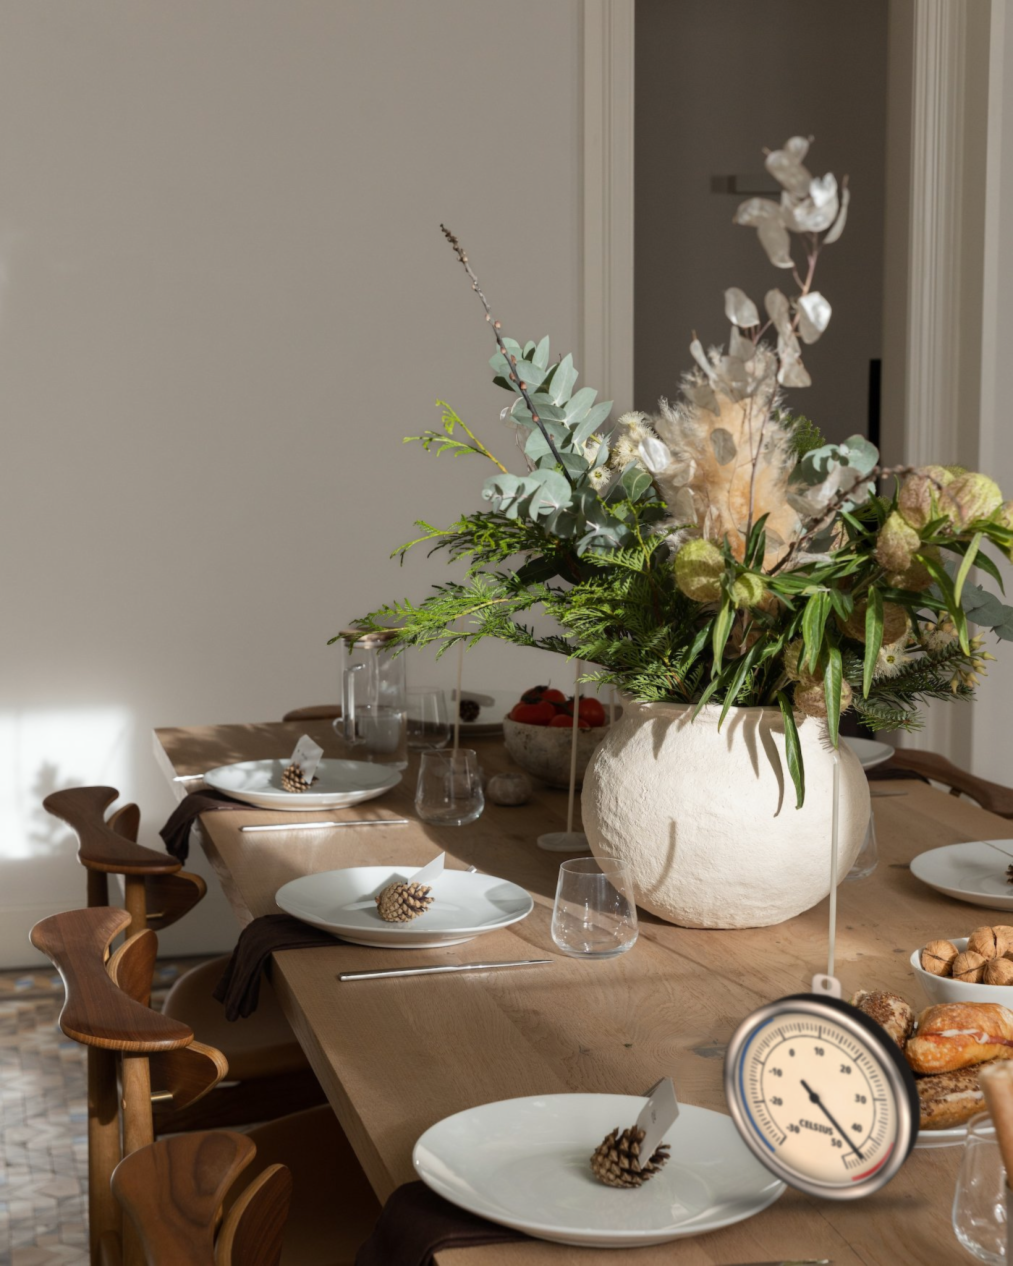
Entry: 45 °C
